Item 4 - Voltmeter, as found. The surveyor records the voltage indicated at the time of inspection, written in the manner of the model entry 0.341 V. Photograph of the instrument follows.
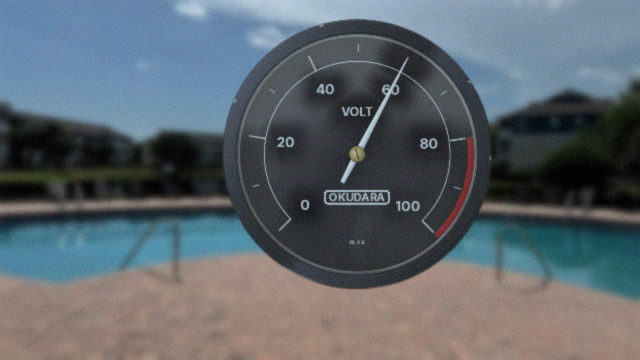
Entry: 60 V
